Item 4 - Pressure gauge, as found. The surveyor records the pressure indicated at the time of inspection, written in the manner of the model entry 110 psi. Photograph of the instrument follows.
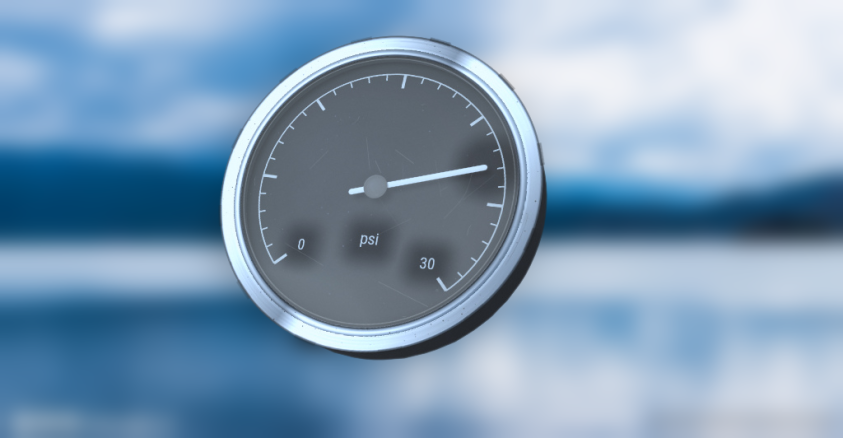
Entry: 23 psi
